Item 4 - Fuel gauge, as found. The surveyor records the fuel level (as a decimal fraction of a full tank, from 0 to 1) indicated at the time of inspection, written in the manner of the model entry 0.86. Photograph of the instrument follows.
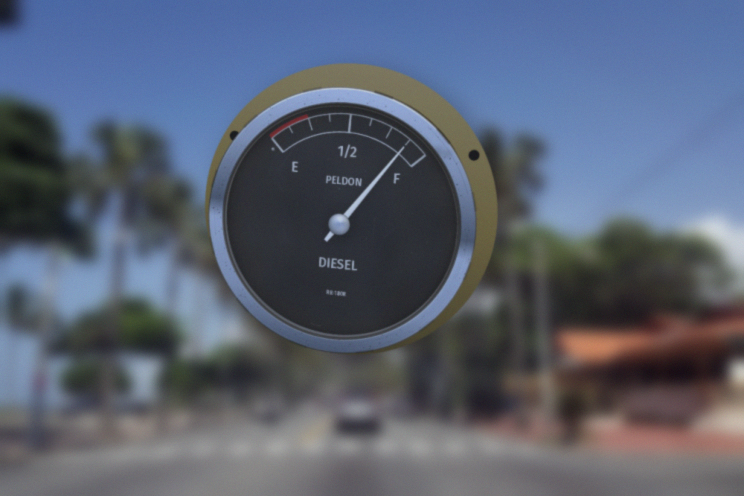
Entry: 0.875
